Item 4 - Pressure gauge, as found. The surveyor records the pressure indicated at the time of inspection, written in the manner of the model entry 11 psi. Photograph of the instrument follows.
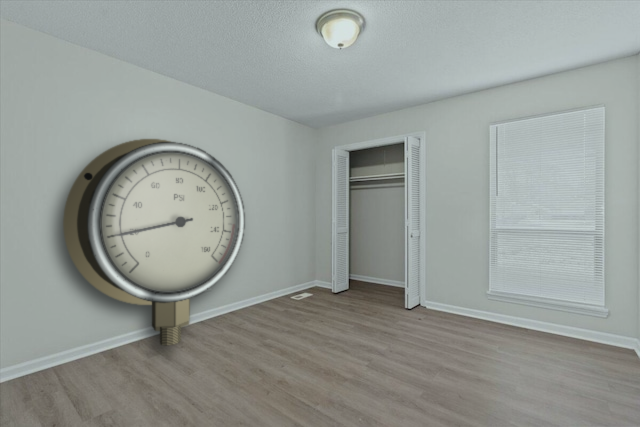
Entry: 20 psi
